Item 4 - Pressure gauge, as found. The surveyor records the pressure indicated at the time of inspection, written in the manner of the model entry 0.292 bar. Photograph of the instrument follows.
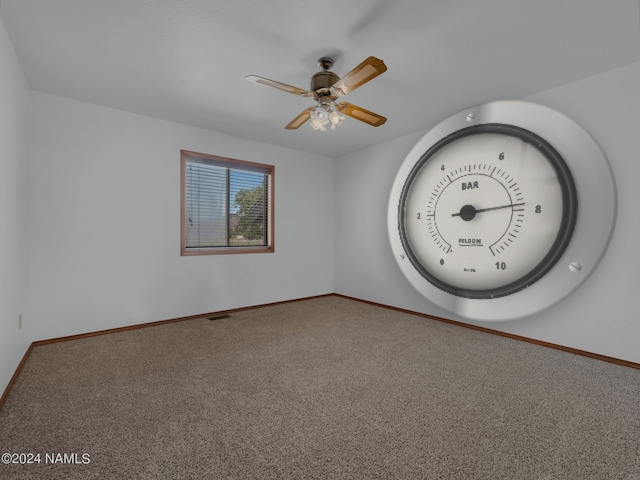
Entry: 7.8 bar
